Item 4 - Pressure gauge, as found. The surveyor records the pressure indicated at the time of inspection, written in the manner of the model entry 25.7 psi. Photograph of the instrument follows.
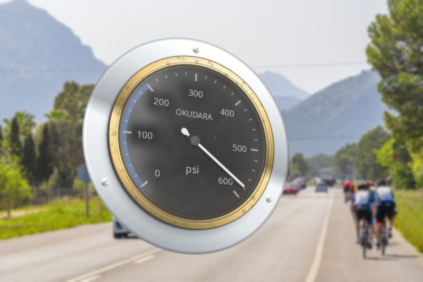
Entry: 580 psi
